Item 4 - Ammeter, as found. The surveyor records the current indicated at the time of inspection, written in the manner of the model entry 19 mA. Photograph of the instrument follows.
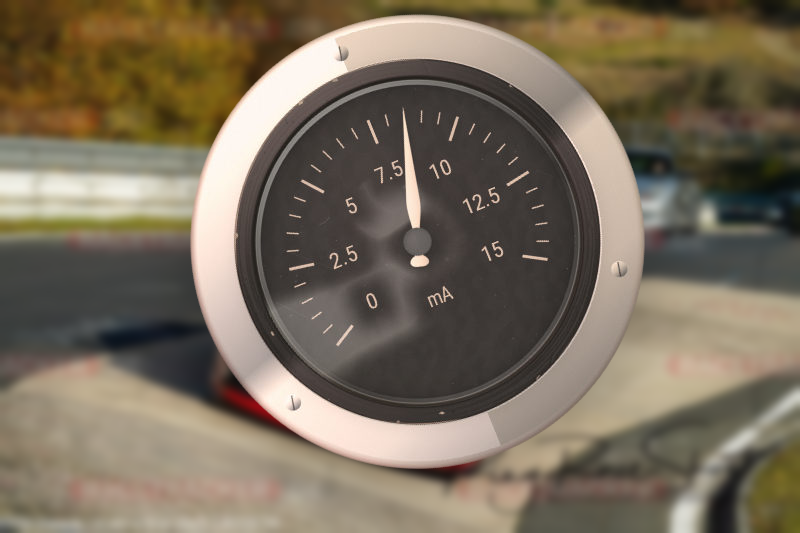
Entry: 8.5 mA
